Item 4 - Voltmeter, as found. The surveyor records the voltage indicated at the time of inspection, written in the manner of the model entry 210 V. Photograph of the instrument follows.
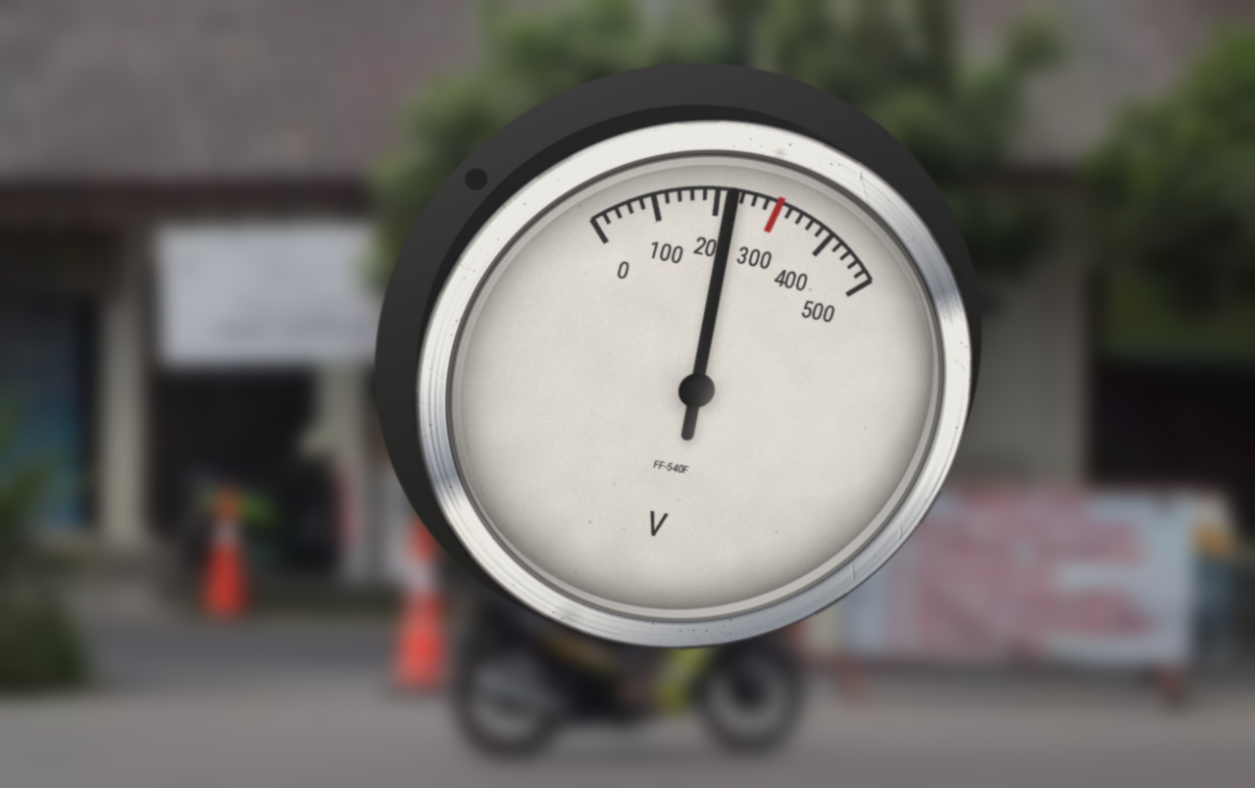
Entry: 220 V
